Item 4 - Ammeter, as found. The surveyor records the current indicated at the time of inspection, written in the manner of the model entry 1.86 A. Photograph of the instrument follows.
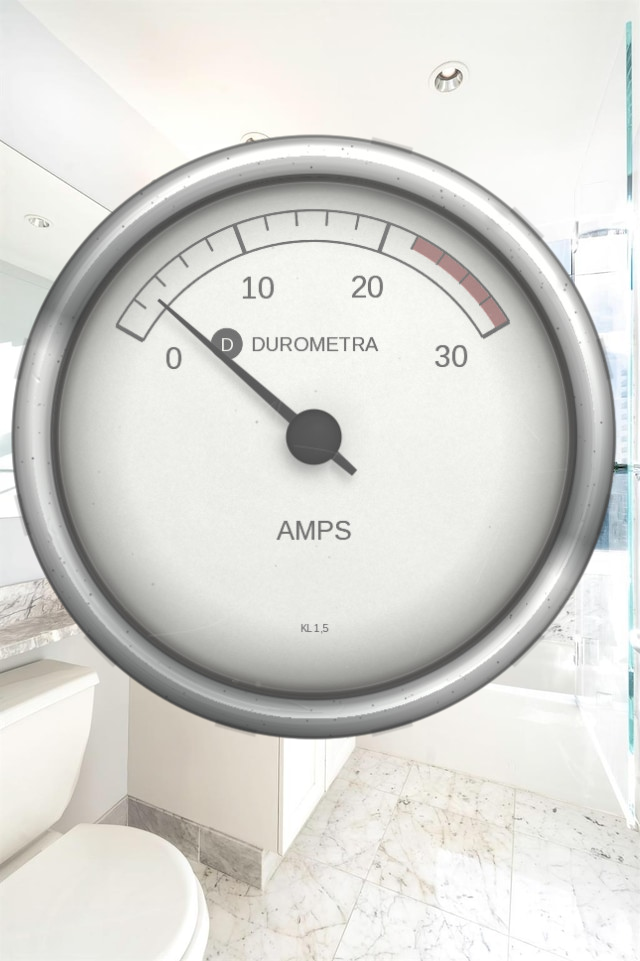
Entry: 3 A
